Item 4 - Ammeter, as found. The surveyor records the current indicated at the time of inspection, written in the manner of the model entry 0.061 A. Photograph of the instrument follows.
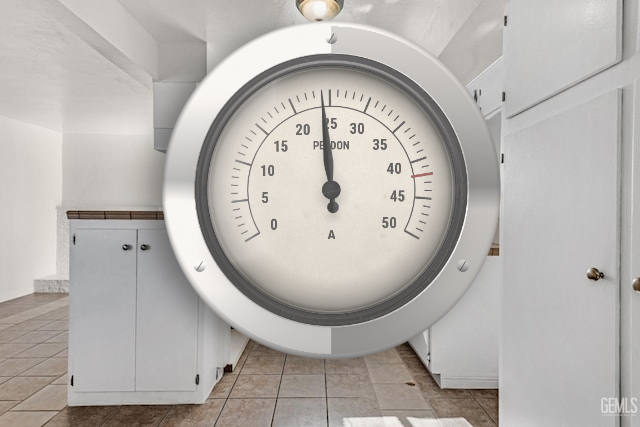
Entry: 24 A
